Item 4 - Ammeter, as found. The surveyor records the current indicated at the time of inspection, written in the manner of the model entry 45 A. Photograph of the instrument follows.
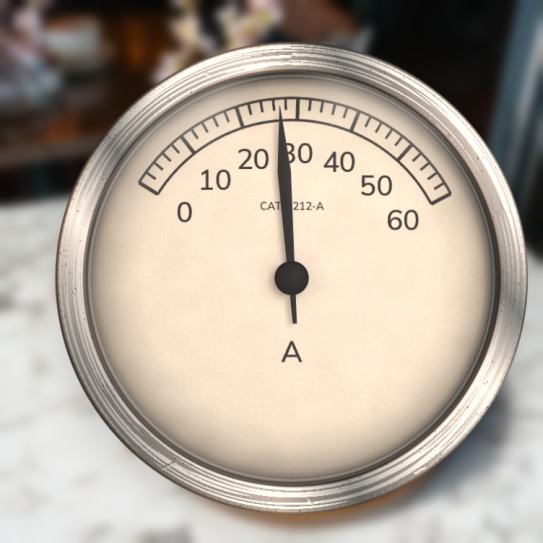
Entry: 27 A
